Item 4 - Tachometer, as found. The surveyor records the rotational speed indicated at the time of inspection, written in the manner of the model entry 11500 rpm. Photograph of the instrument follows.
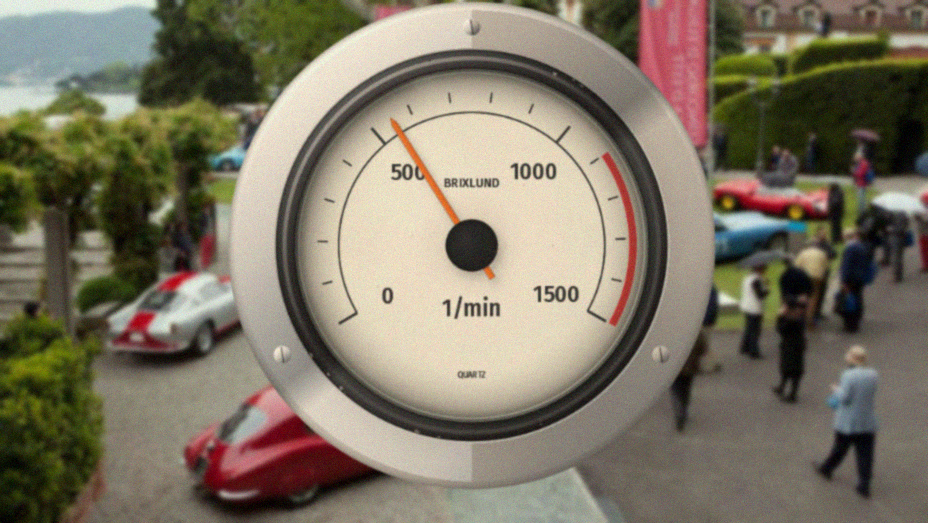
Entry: 550 rpm
